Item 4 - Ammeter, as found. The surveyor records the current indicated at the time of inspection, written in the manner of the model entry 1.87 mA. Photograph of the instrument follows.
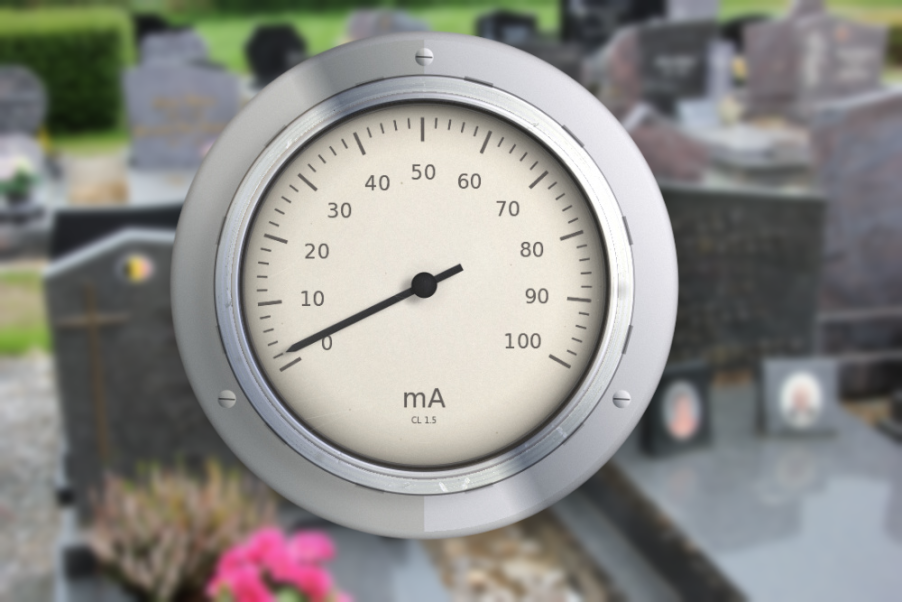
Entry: 2 mA
